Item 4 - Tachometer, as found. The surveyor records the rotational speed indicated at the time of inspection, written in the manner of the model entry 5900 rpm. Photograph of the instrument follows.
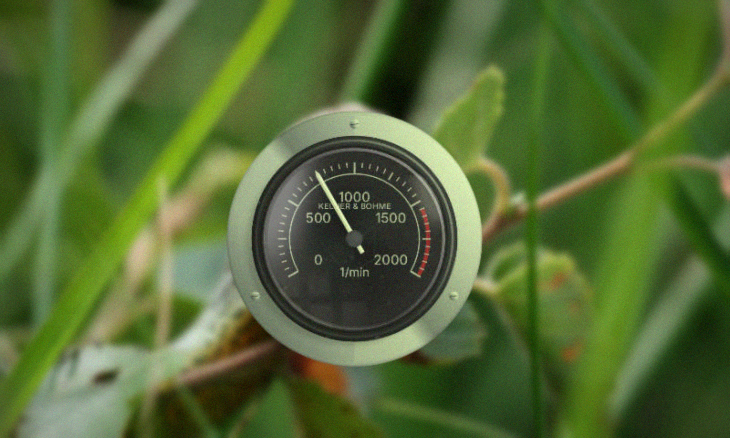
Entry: 750 rpm
